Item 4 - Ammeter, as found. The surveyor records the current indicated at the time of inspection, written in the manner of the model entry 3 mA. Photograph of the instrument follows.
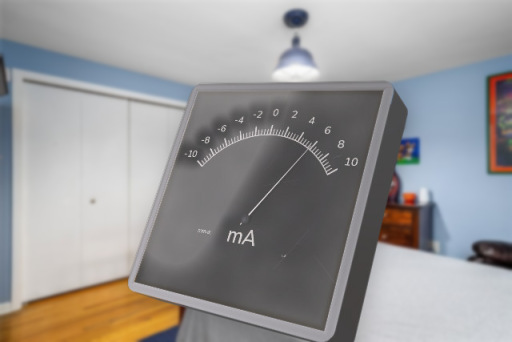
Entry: 6 mA
